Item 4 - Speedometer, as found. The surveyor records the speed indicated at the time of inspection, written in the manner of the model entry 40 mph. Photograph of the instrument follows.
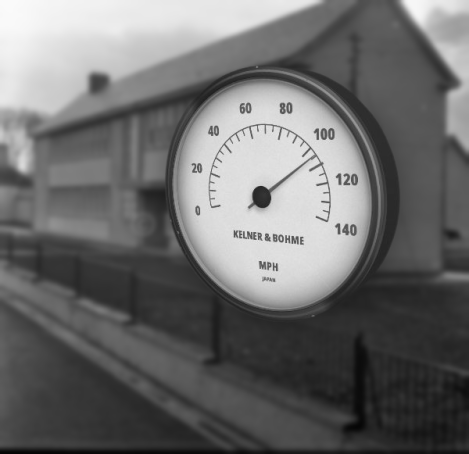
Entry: 105 mph
